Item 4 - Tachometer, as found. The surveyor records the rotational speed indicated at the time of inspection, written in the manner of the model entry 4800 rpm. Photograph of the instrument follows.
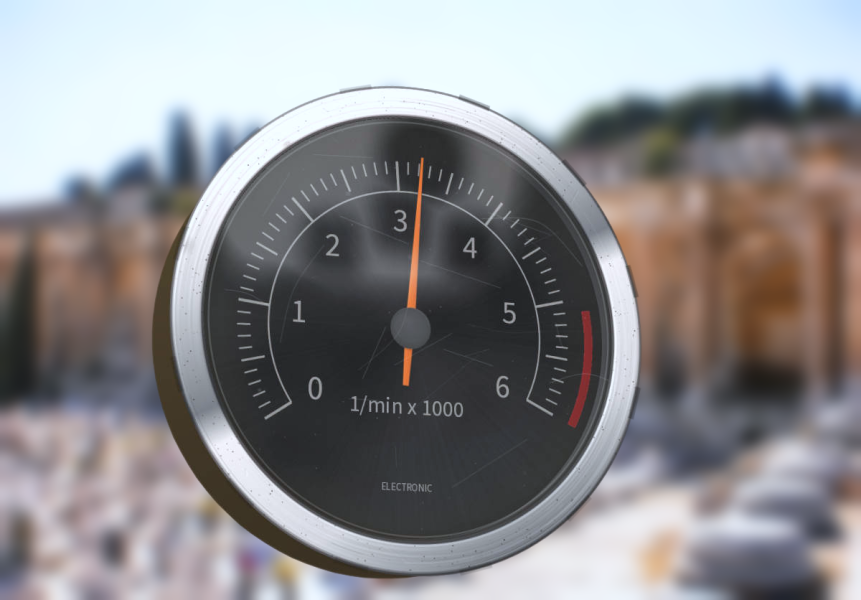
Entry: 3200 rpm
